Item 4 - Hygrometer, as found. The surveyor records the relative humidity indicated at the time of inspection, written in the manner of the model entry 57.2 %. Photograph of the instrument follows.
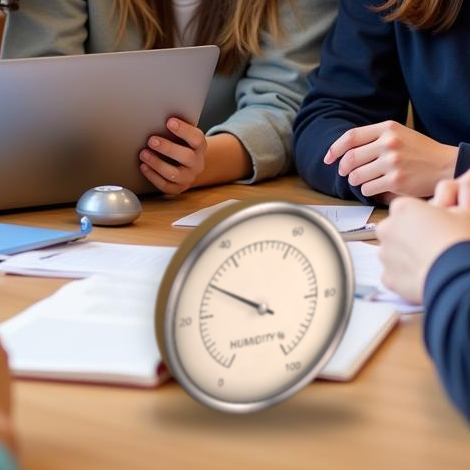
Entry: 30 %
